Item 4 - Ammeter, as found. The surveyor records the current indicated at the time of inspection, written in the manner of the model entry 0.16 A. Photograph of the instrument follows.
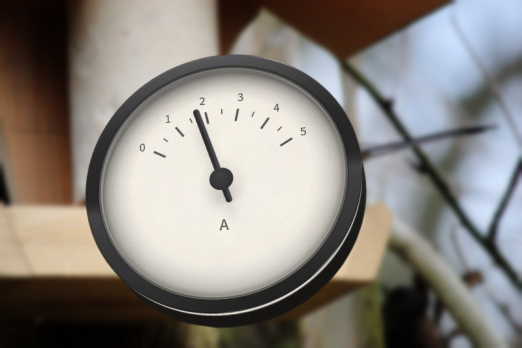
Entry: 1.75 A
